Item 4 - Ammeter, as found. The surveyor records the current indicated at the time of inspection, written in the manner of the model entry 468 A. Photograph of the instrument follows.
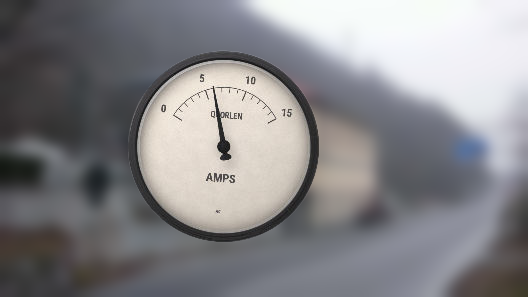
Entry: 6 A
